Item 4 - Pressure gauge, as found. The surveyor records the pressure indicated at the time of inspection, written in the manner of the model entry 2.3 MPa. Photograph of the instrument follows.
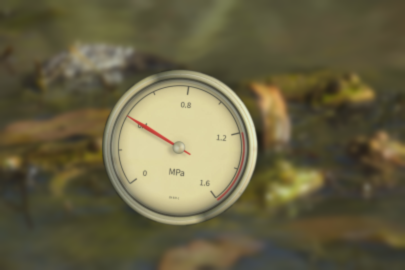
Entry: 0.4 MPa
